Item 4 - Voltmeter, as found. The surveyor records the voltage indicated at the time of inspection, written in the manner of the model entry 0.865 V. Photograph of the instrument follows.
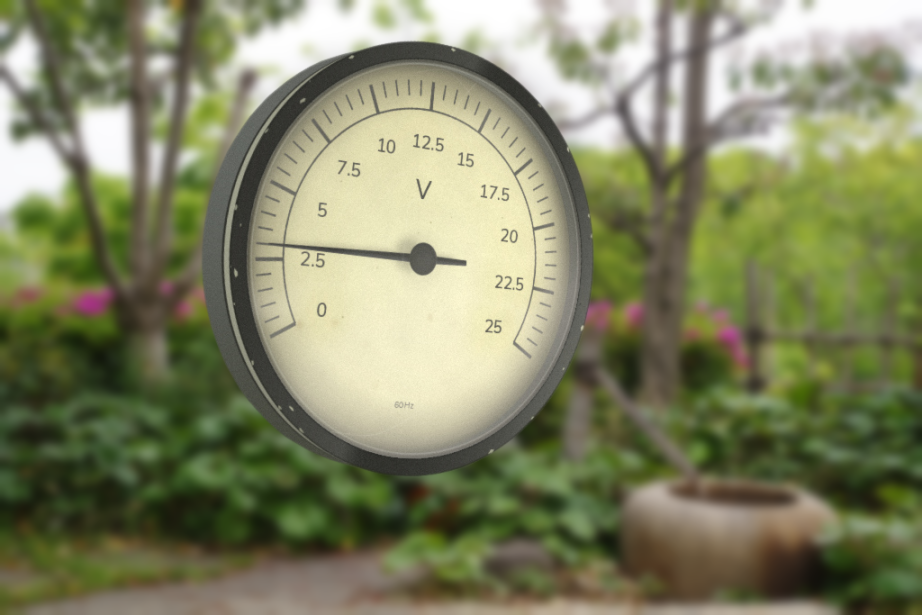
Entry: 3 V
